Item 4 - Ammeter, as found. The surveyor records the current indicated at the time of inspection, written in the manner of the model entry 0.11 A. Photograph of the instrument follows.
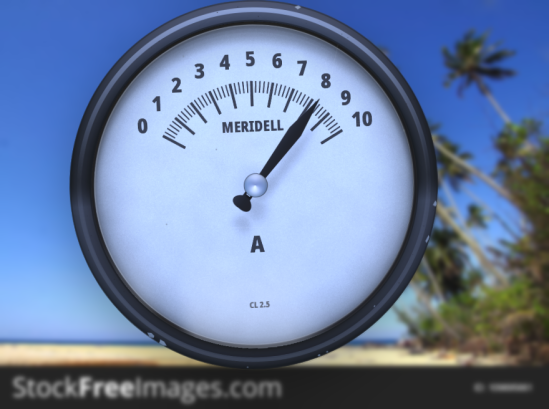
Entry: 8.2 A
